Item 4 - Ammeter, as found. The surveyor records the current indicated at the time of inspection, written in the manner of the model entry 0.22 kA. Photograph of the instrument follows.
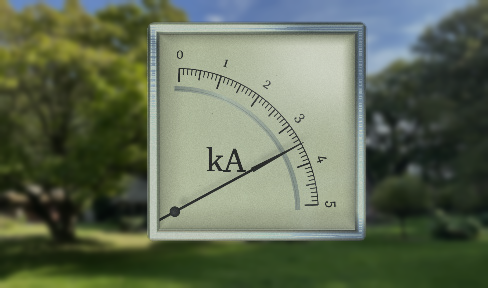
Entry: 3.5 kA
